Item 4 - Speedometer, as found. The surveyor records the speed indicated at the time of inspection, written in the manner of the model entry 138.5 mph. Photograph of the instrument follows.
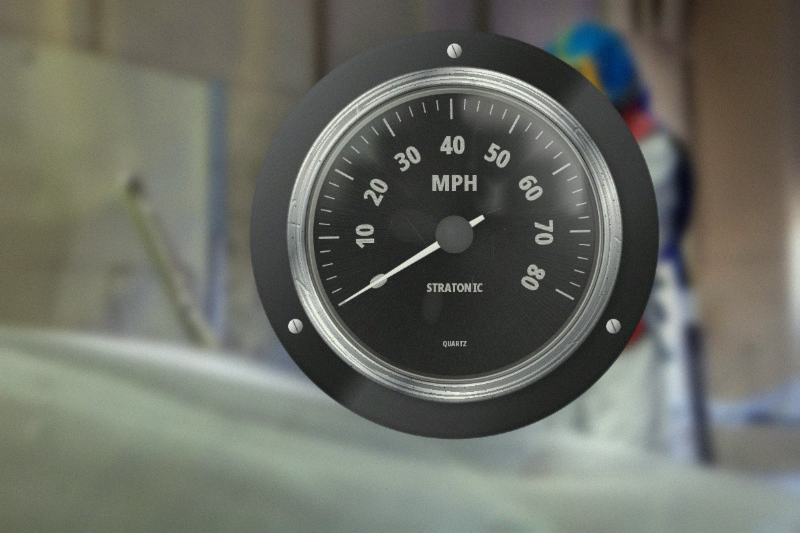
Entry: 0 mph
